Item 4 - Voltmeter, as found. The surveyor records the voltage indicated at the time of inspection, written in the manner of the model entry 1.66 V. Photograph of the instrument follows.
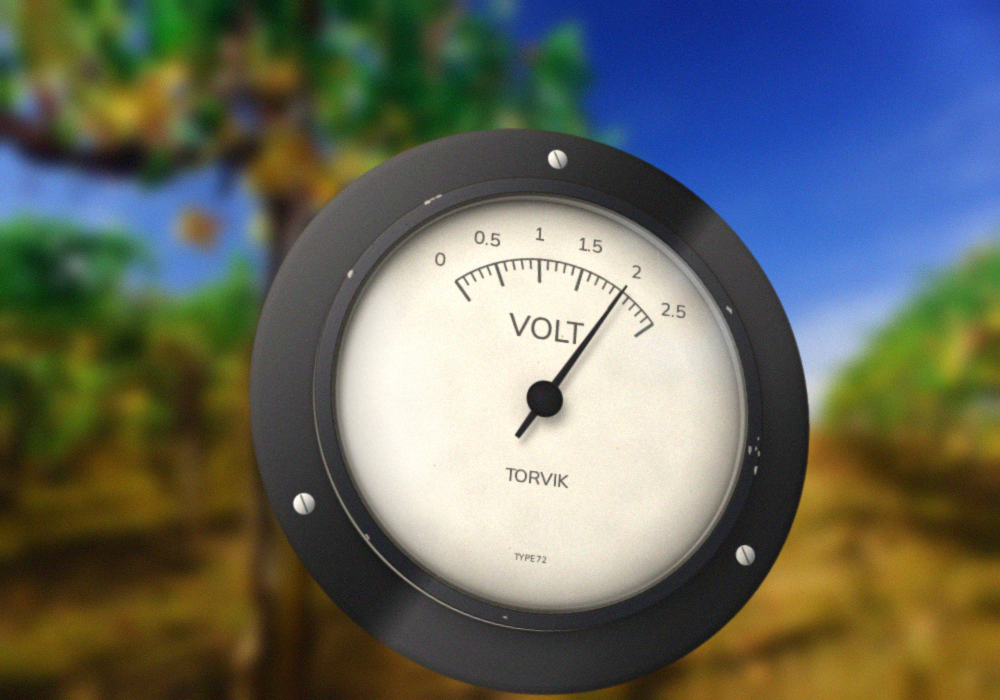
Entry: 2 V
